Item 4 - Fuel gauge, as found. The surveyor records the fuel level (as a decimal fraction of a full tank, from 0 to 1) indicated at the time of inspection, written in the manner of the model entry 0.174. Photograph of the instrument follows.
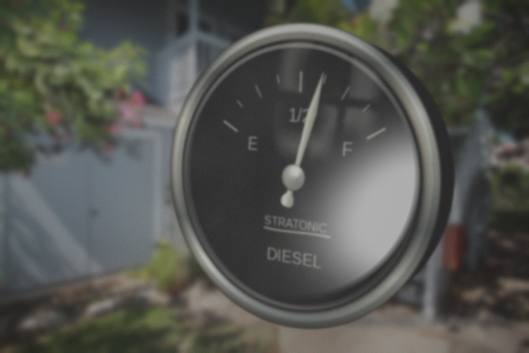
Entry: 0.625
